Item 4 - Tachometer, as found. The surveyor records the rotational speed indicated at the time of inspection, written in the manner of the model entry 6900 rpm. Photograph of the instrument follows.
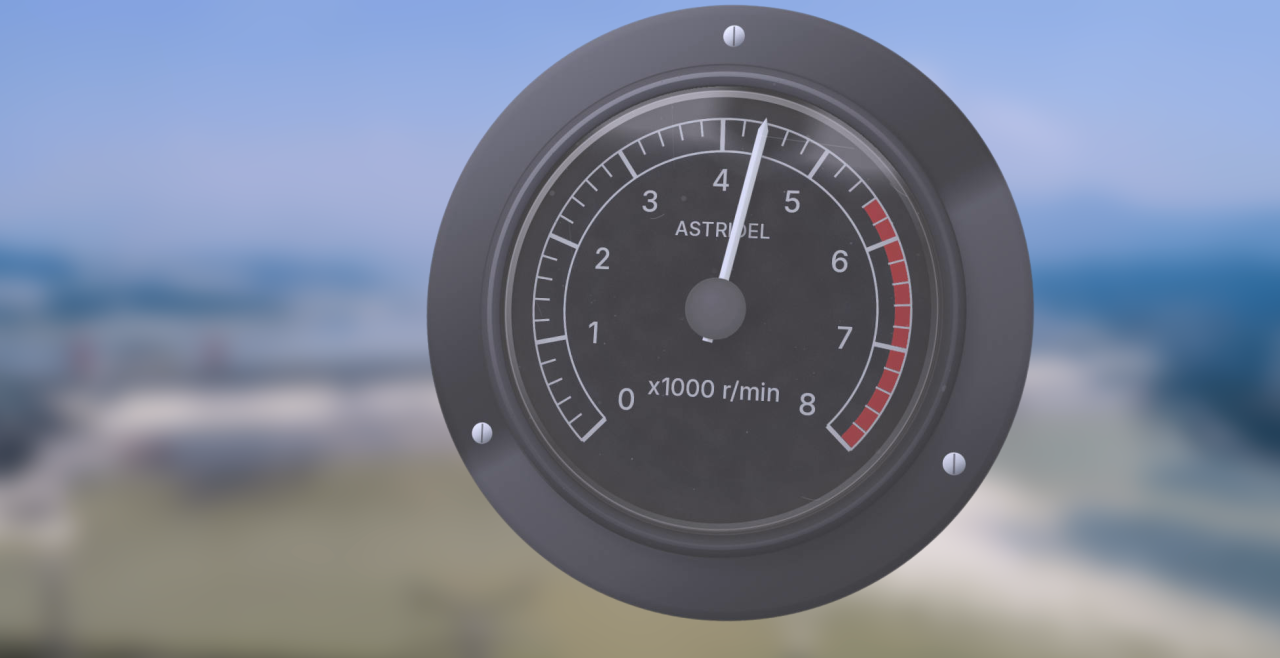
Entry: 4400 rpm
